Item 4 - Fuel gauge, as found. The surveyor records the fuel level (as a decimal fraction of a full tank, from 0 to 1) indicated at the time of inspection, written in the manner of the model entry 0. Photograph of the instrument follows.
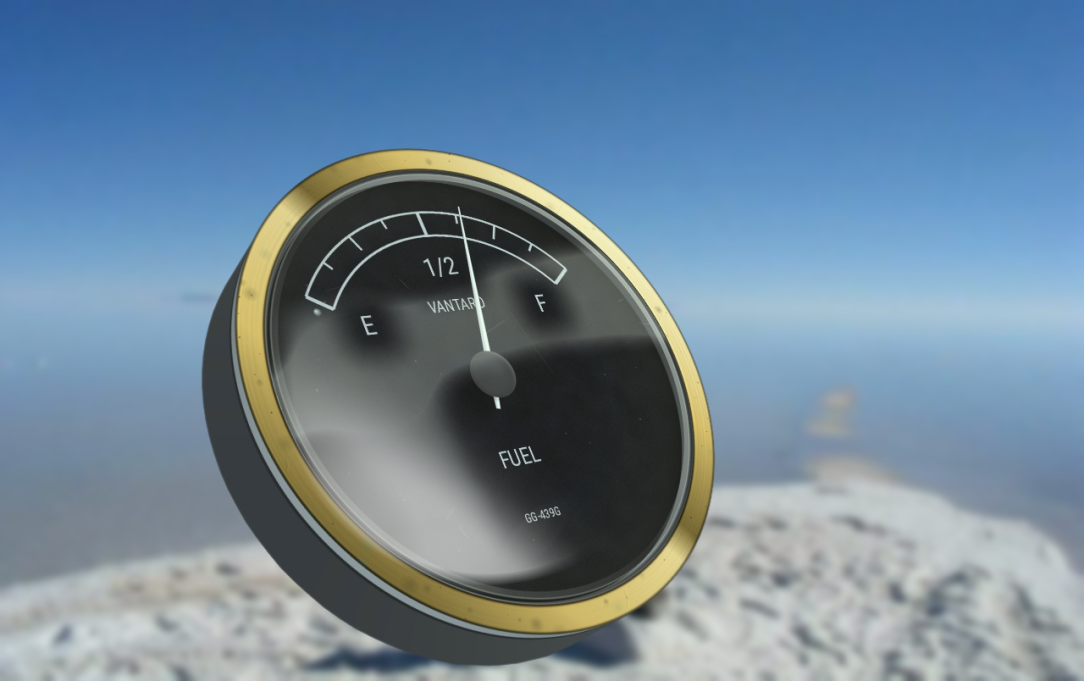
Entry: 0.625
